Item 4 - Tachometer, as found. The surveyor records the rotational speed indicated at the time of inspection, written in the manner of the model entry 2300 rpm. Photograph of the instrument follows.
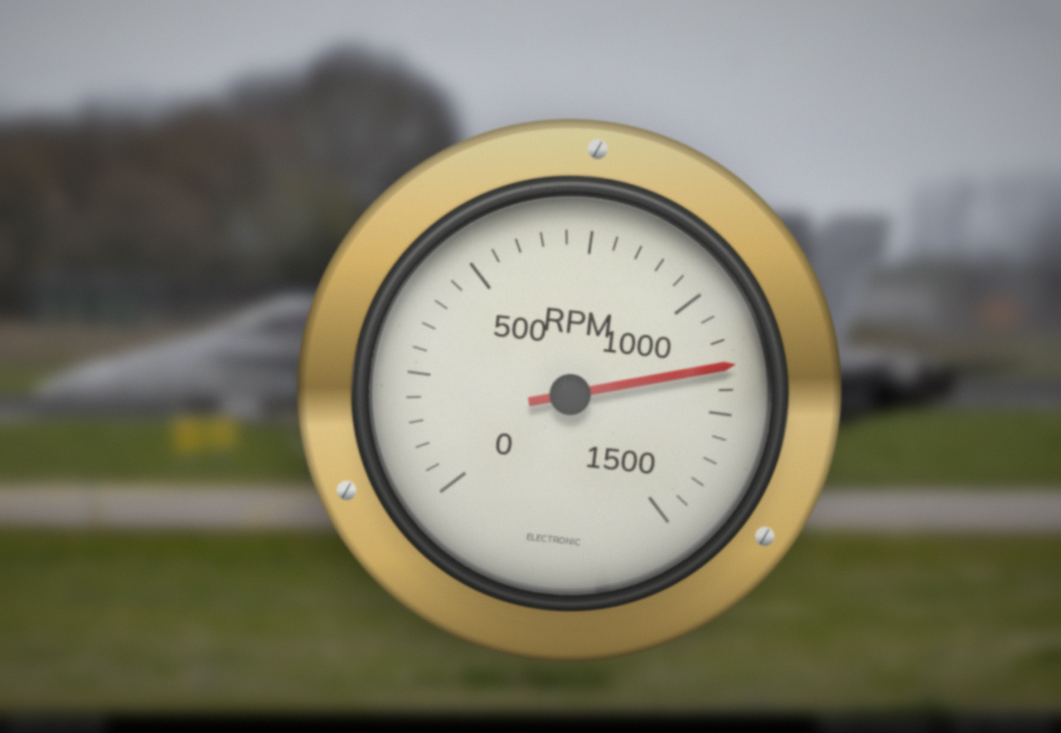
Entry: 1150 rpm
